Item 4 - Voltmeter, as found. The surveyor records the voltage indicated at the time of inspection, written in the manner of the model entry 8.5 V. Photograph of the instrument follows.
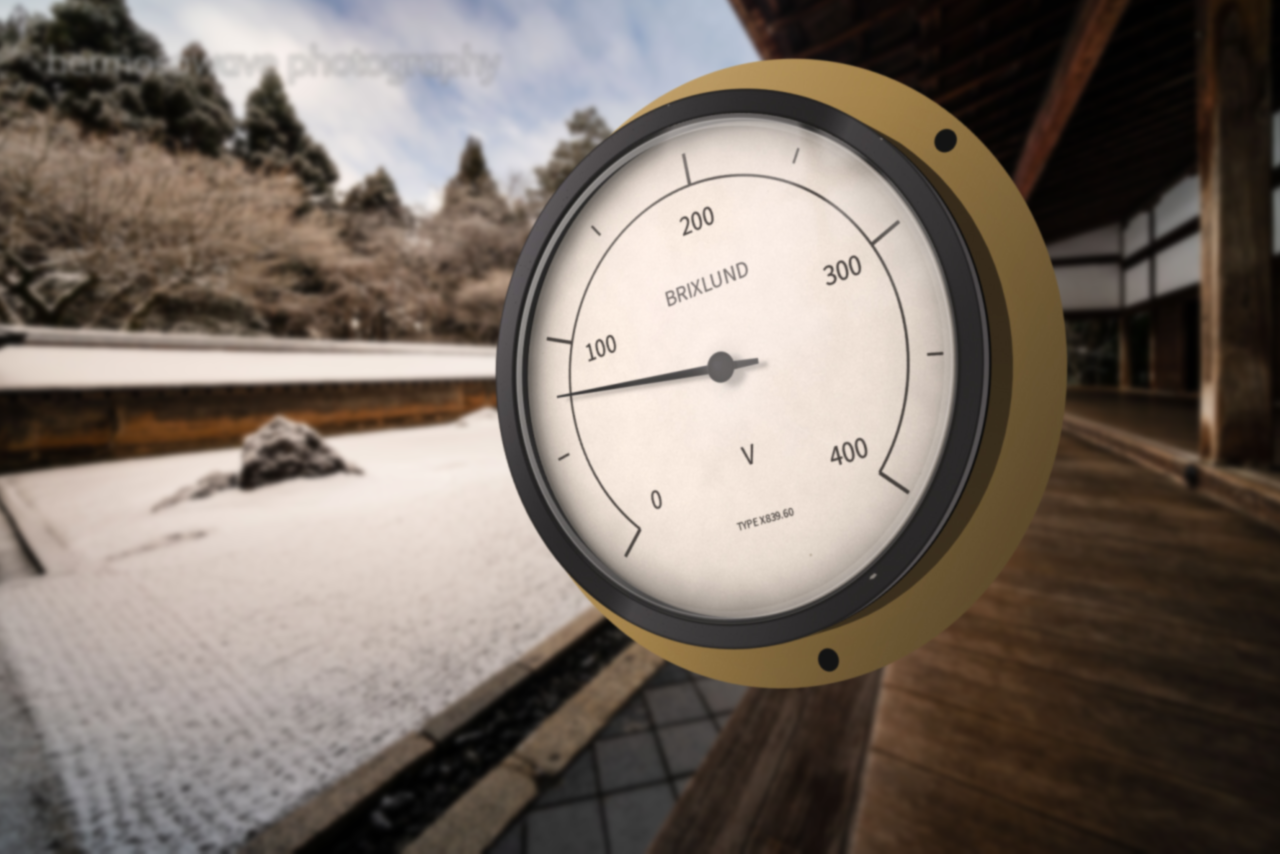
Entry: 75 V
